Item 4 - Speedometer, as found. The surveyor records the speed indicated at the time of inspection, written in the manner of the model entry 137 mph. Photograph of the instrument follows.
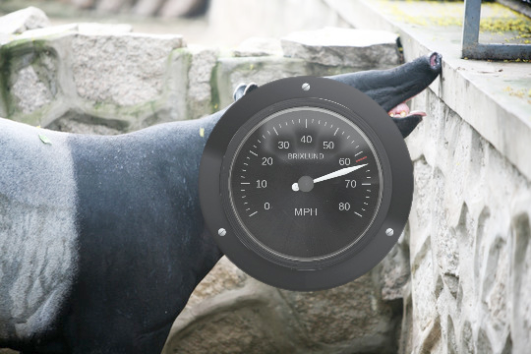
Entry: 64 mph
